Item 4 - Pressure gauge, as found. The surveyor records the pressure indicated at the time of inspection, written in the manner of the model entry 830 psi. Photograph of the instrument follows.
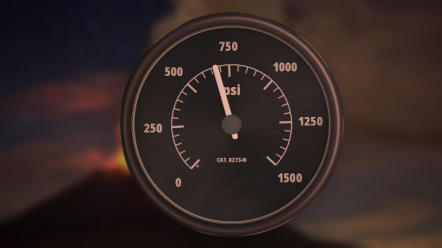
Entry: 675 psi
